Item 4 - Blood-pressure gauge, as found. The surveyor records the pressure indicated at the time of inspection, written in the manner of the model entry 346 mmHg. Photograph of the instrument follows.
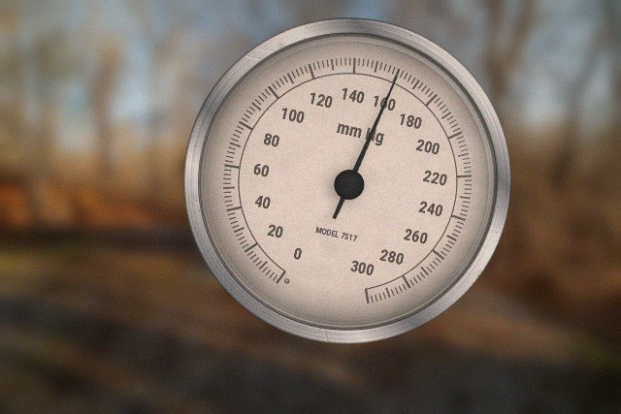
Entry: 160 mmHg
